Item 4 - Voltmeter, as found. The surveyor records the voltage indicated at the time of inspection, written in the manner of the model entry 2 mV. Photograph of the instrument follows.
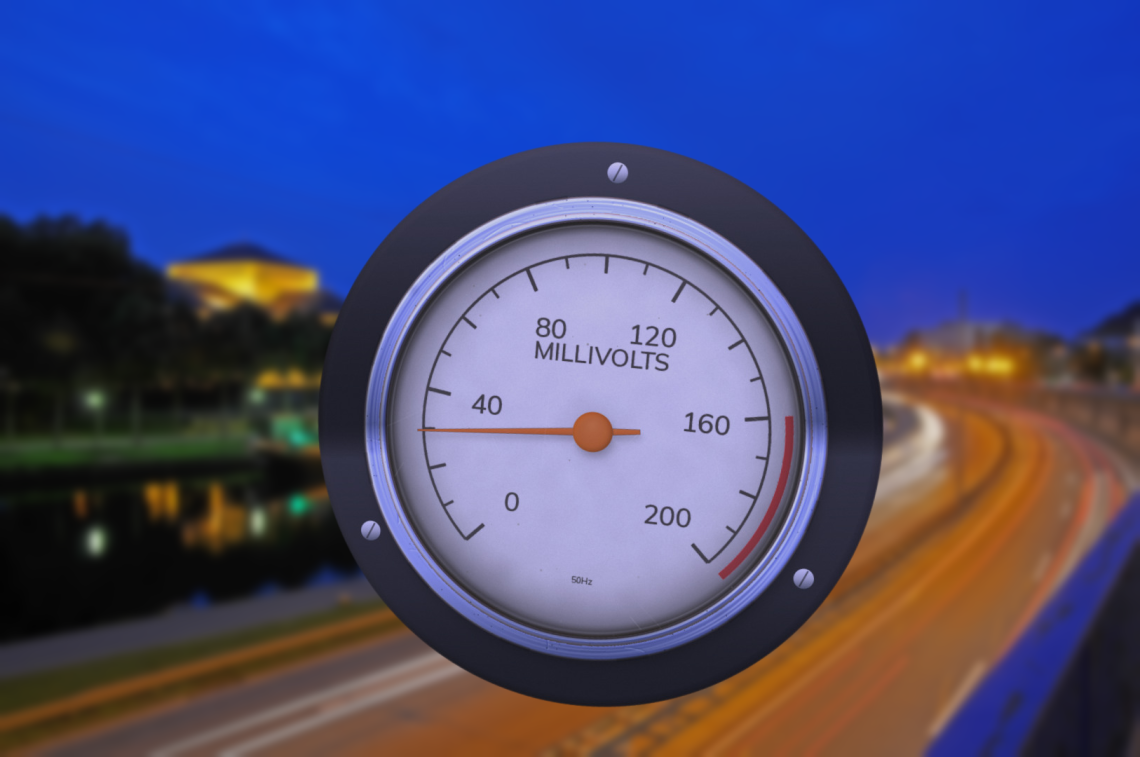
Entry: 30 mV
